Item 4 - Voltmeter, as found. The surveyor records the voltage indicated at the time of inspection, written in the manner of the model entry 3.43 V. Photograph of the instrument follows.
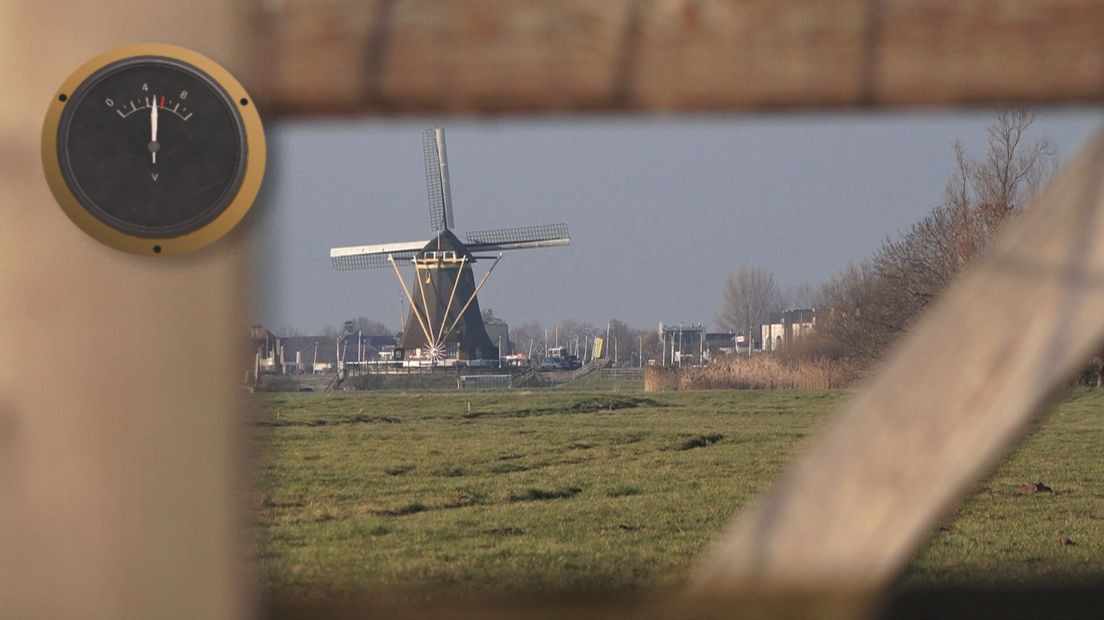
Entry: 5 V
